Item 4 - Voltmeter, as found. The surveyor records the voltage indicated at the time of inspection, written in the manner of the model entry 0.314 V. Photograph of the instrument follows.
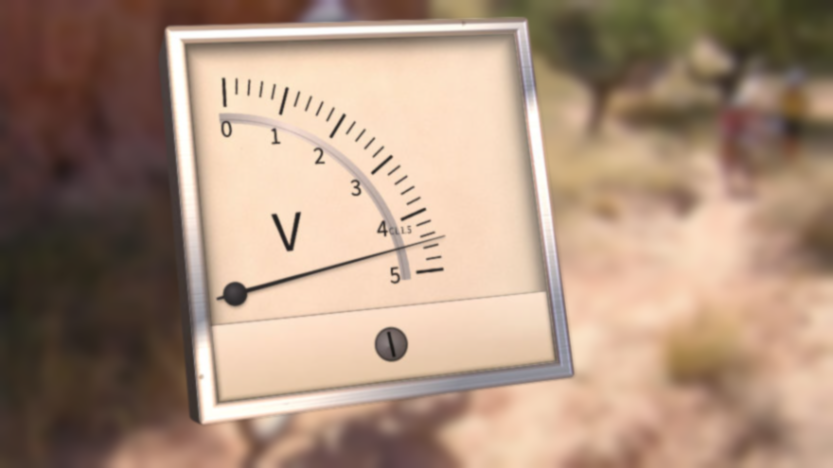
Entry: 4.5 V
